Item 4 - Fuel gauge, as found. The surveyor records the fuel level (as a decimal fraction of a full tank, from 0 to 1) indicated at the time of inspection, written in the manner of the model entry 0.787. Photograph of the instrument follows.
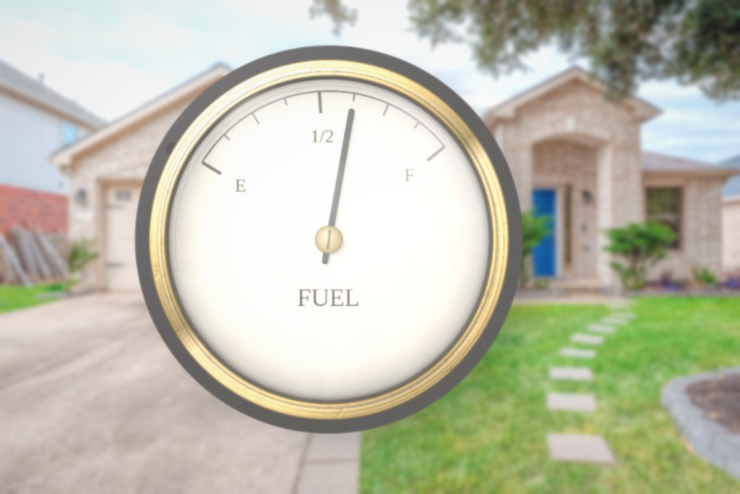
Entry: 0.625
